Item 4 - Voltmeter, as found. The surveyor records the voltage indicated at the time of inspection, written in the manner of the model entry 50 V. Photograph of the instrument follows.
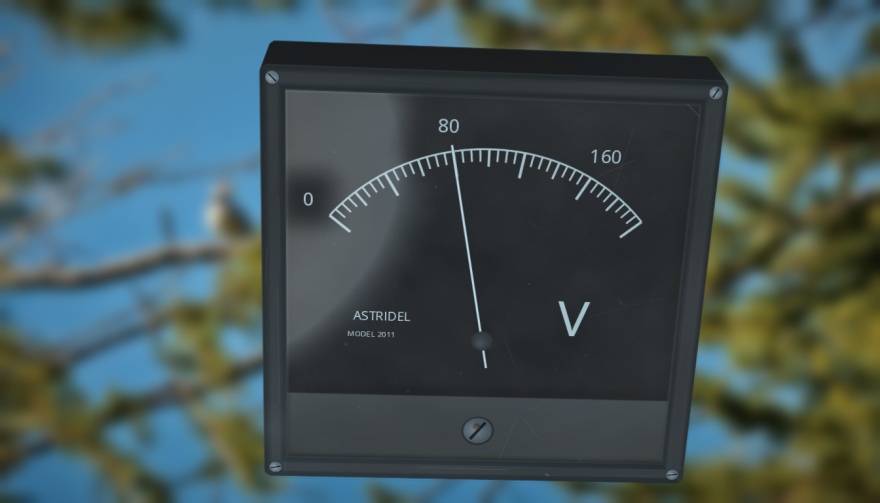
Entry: 80 V
